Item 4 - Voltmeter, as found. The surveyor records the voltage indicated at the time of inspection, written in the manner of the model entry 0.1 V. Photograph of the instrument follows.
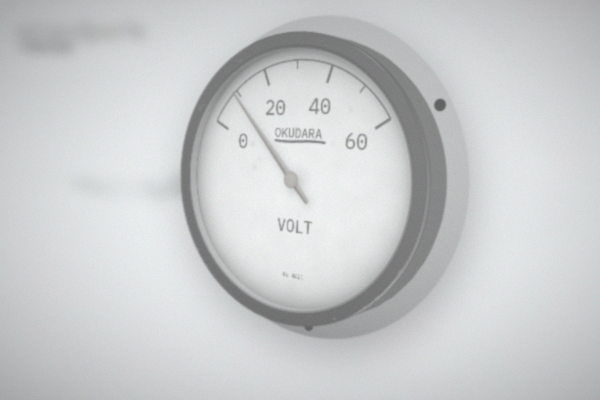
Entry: 10 V
